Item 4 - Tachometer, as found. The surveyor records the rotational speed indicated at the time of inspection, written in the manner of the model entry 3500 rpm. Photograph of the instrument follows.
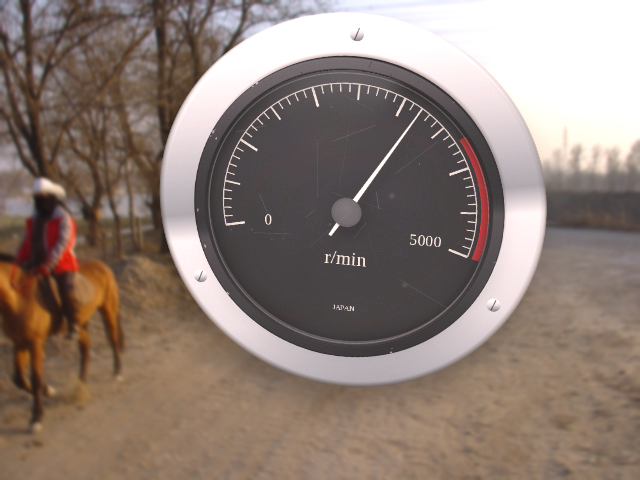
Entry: 3200 rpm
